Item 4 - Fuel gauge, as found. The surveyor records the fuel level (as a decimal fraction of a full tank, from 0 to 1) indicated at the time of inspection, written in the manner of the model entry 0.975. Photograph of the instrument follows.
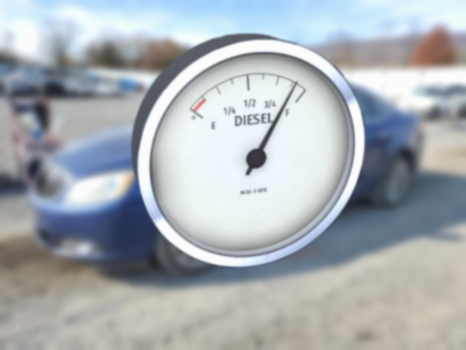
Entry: 0.875
